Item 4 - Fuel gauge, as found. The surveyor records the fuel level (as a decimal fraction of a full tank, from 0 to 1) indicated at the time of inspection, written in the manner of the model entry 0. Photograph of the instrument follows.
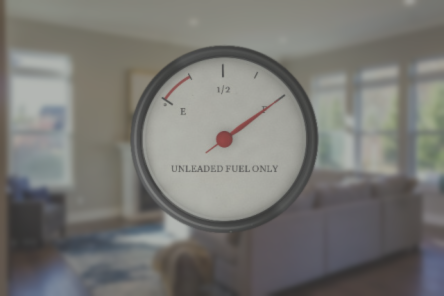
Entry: 1
